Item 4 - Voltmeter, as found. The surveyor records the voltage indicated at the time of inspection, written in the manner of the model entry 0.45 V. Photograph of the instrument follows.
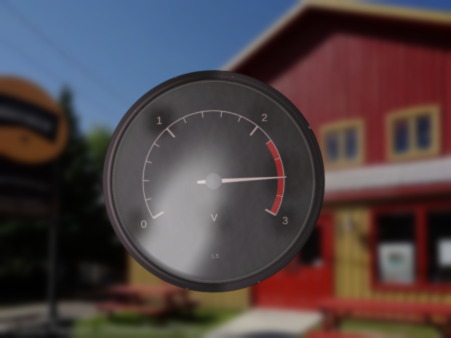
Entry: 2.6 V
